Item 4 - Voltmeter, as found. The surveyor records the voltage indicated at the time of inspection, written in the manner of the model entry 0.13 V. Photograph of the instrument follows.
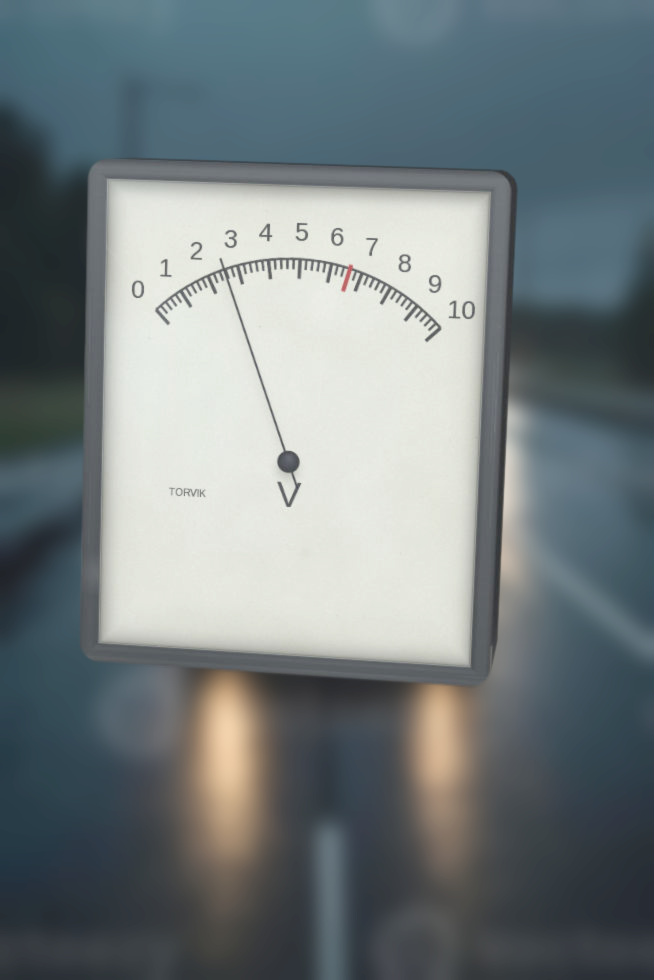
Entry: 2.6 V
